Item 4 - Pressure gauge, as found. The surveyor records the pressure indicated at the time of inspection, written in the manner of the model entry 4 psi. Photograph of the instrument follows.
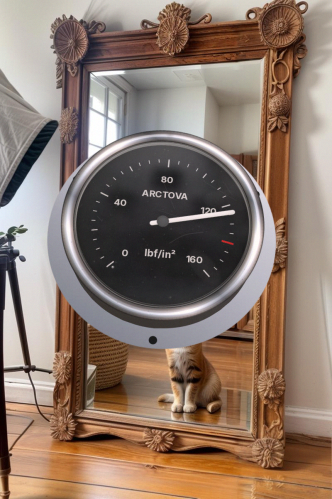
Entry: 125 psi
